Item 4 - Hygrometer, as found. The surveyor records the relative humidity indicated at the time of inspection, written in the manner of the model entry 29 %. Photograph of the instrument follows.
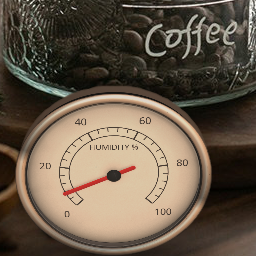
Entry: 8 %
